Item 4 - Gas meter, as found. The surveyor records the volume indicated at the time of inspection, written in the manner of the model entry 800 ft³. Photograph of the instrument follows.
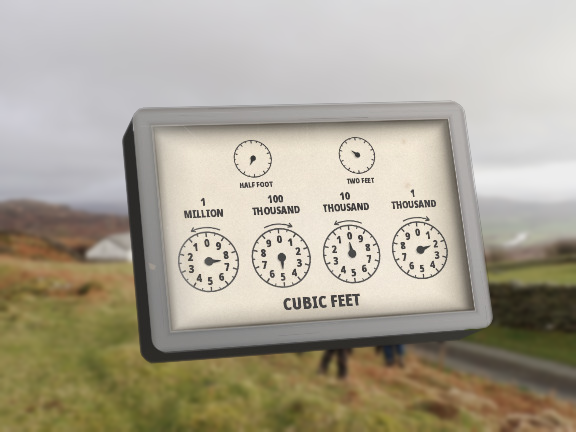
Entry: 750200 ft³
